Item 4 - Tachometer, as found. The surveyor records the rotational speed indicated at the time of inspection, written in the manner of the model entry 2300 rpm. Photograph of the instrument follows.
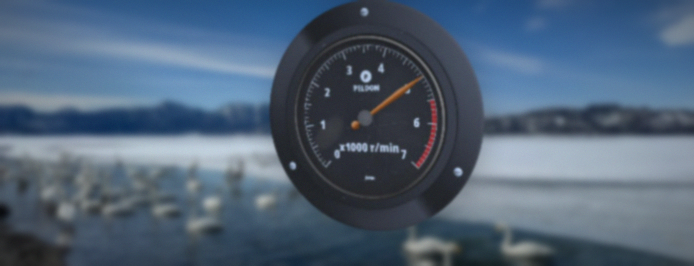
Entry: 5000 rpm
